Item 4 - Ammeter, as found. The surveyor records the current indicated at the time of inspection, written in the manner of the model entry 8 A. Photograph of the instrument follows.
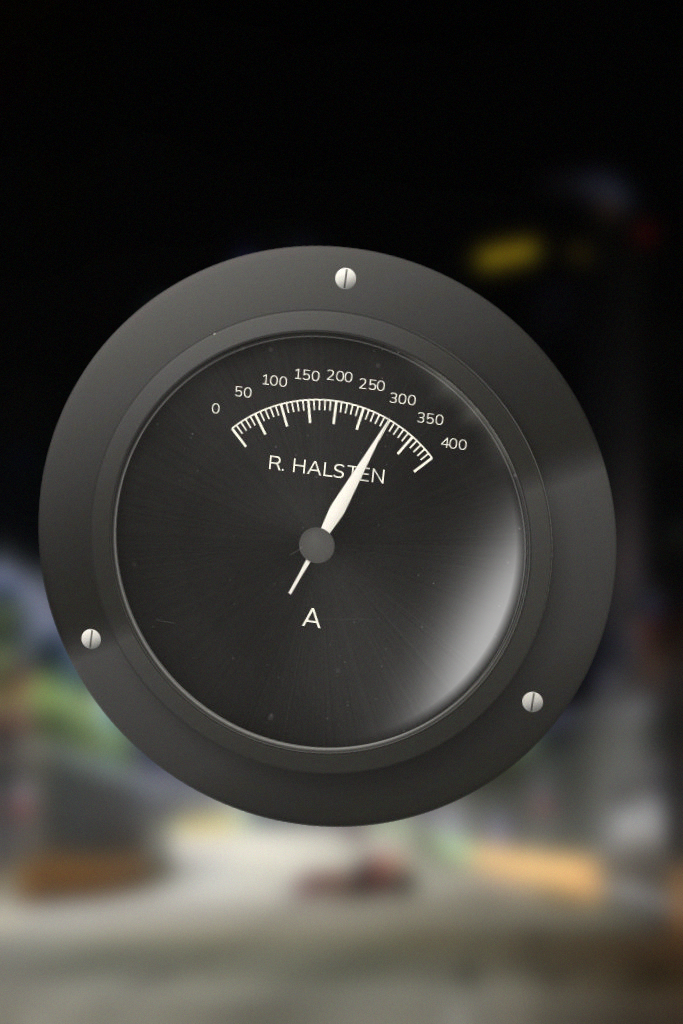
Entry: 300 A
